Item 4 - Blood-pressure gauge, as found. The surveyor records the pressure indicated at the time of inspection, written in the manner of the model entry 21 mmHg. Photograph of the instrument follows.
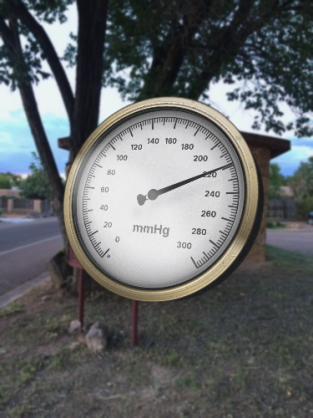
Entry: 220 mmHg
